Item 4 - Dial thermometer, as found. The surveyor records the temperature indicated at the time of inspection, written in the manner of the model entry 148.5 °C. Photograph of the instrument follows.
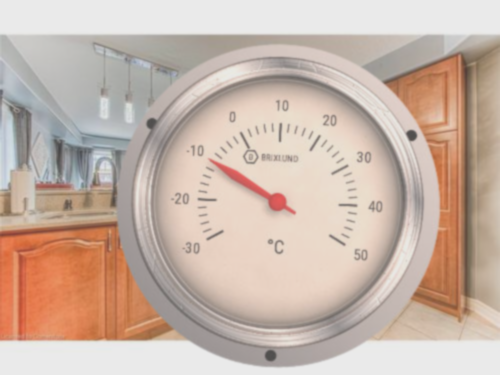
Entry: -10 °C
